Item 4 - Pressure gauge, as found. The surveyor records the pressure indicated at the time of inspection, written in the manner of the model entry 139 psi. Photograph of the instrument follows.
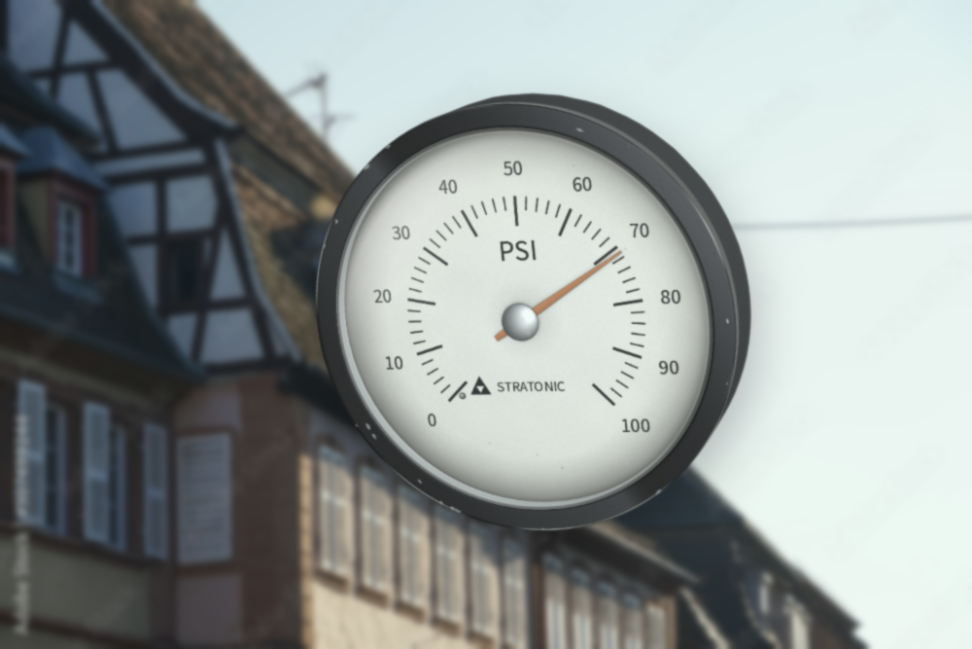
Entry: 71 psi
